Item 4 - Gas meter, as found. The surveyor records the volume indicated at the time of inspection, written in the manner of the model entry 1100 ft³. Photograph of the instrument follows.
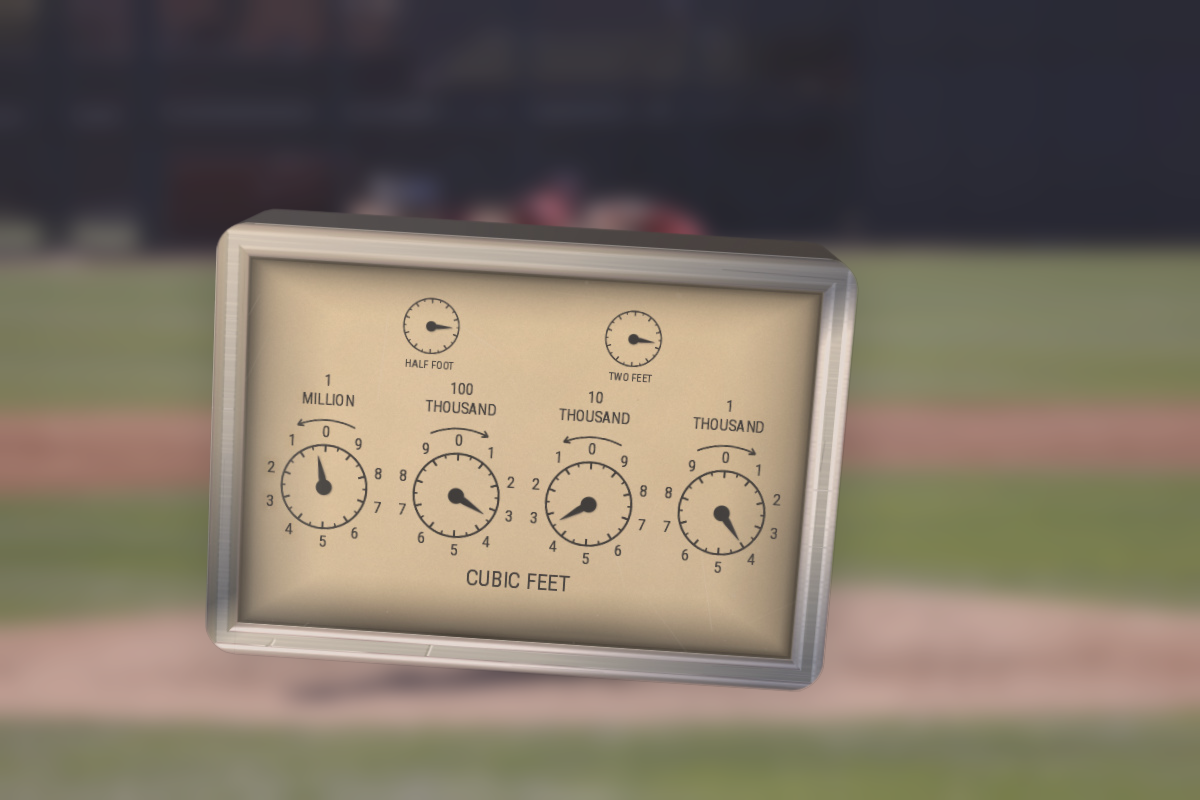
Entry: 33400 ft³
